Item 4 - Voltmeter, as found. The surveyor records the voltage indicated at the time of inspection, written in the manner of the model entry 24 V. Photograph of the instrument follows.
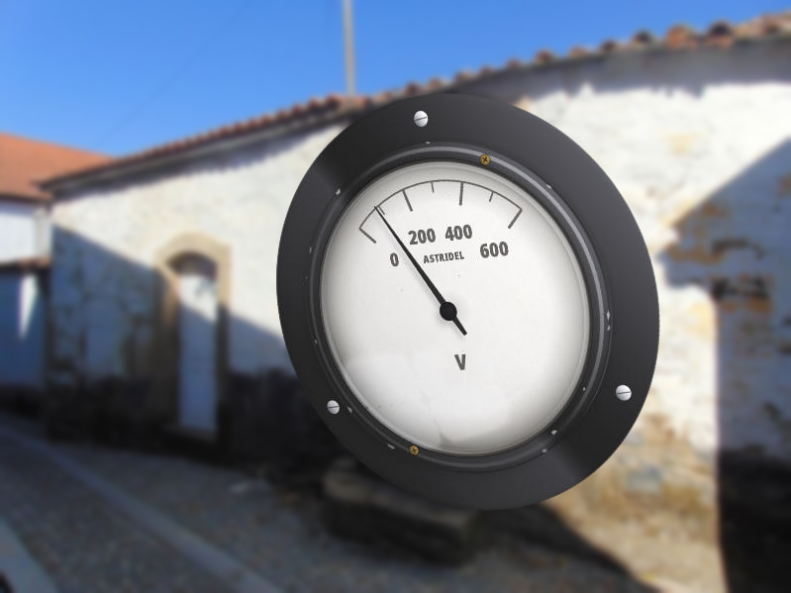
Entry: 100 V
